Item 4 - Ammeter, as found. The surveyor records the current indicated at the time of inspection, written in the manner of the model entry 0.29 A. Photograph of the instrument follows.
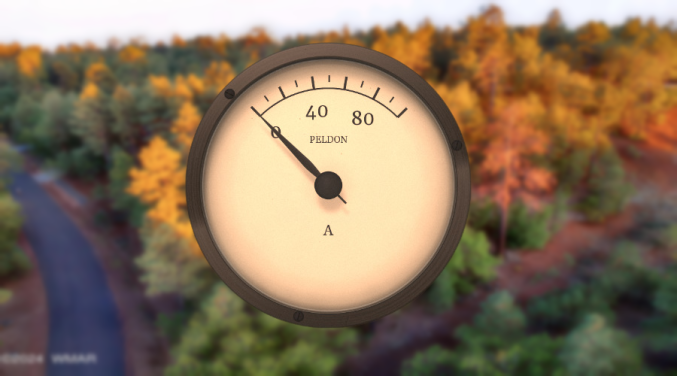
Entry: 0 A
